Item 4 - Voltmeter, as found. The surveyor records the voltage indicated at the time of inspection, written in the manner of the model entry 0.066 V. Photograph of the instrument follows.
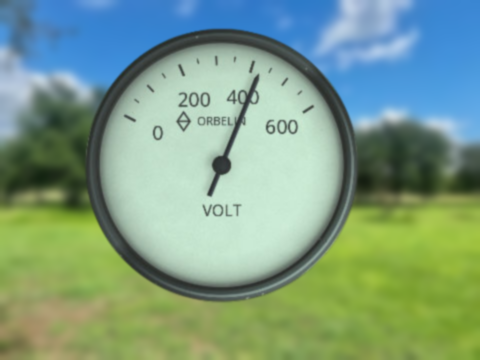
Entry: 425 V
